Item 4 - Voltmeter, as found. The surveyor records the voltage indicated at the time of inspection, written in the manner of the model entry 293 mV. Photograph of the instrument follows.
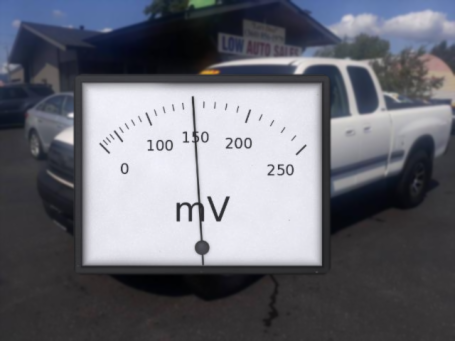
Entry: 150 mV
